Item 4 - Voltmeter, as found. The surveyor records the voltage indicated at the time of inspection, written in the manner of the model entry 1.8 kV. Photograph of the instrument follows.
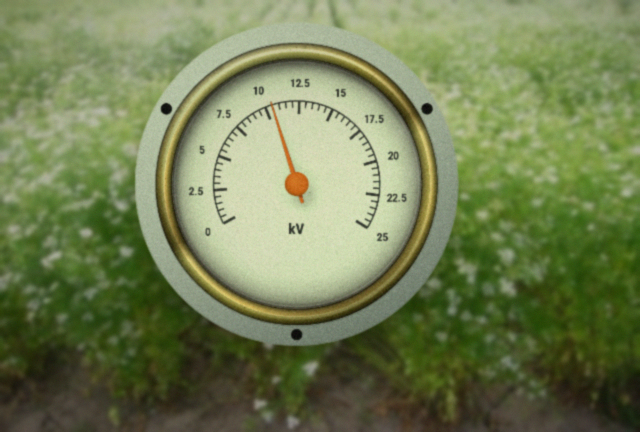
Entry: 10.5 kV
